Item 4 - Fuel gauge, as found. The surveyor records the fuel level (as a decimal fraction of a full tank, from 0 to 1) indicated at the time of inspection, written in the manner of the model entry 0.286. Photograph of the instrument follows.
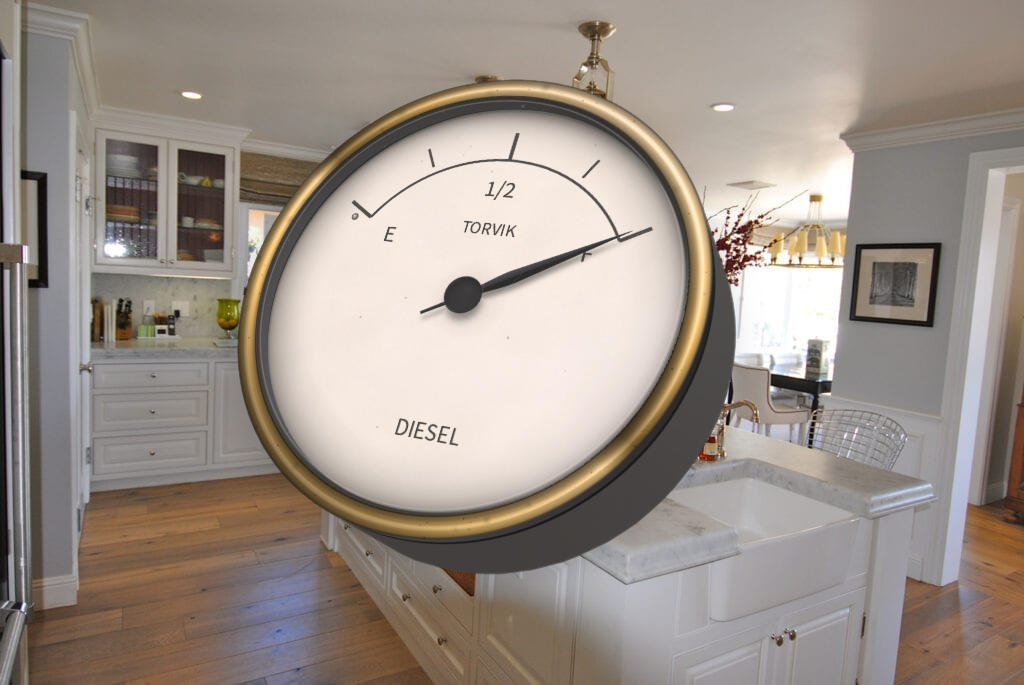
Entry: 1
